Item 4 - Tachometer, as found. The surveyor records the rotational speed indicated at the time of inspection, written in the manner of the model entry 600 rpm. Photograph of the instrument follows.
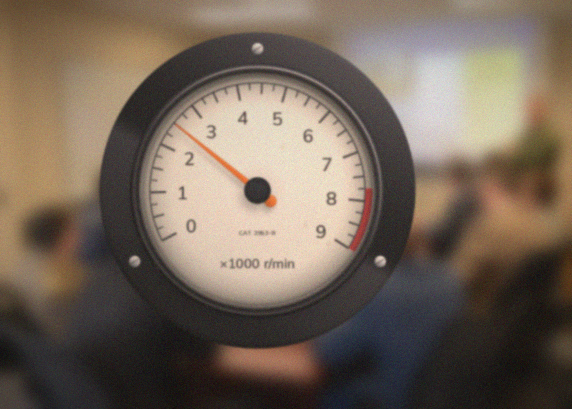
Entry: 2500 rpm
